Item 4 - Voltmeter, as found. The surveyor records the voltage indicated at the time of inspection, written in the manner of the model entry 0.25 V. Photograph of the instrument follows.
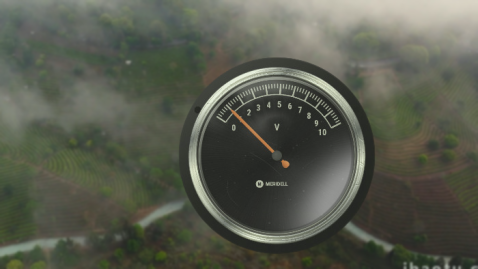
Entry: 1 V
